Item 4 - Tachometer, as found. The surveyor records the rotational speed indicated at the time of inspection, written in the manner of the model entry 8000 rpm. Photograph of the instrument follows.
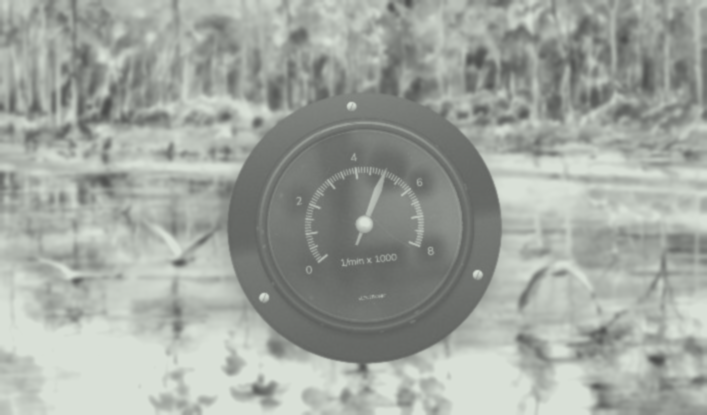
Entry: 5000 rpm
